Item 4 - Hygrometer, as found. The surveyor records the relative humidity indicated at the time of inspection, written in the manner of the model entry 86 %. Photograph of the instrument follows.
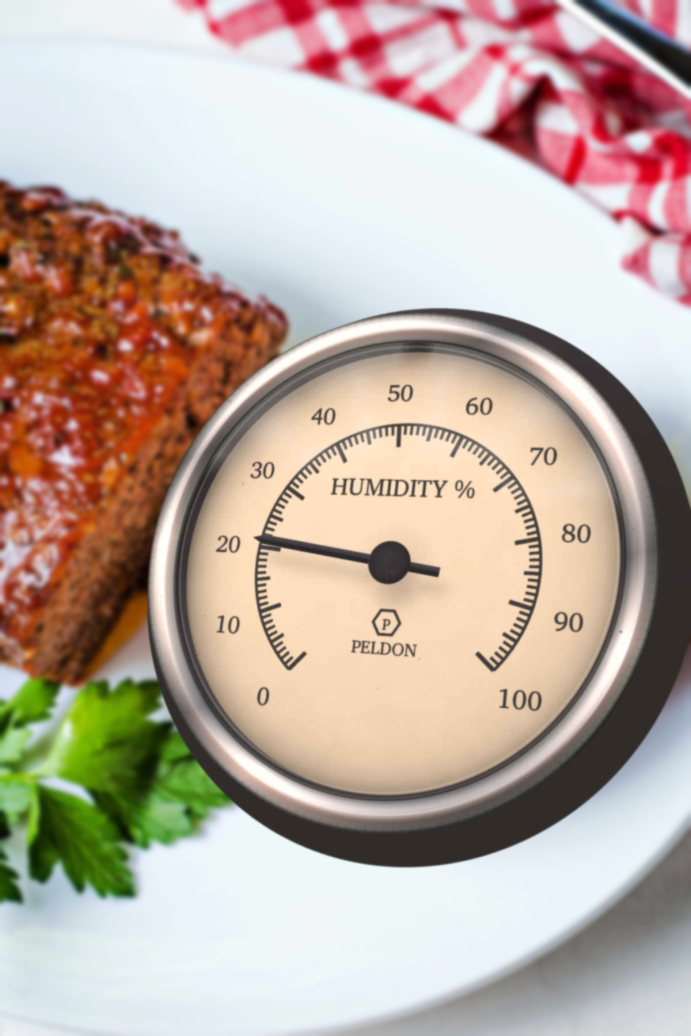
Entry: 21 %
